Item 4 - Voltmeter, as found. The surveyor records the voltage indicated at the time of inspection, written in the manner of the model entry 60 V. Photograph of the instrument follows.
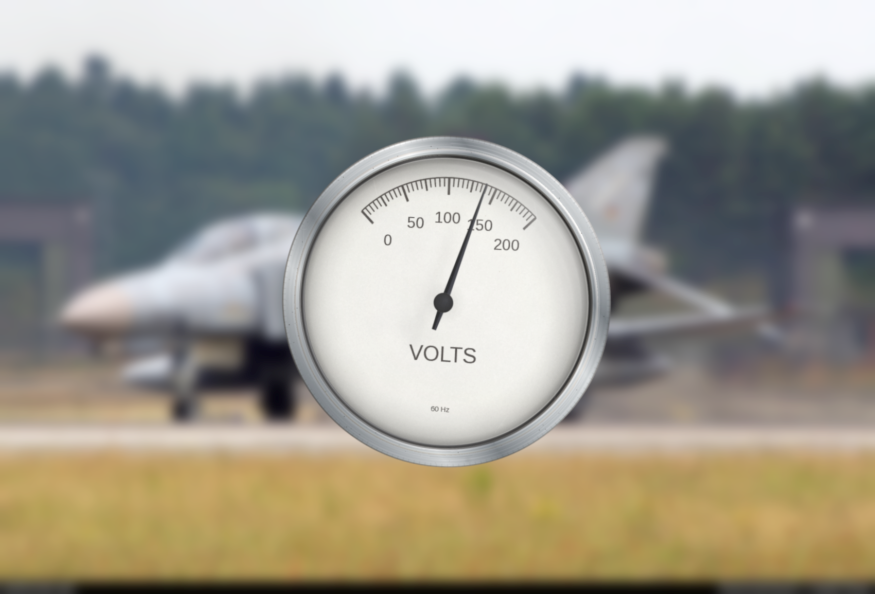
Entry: 140 V
